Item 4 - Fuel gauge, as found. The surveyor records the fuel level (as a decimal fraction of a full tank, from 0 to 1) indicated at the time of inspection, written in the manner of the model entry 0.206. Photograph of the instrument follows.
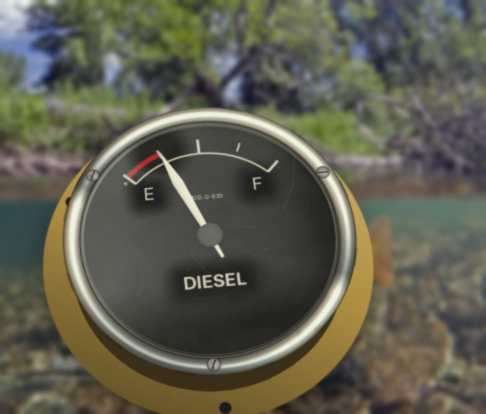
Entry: 0.25
